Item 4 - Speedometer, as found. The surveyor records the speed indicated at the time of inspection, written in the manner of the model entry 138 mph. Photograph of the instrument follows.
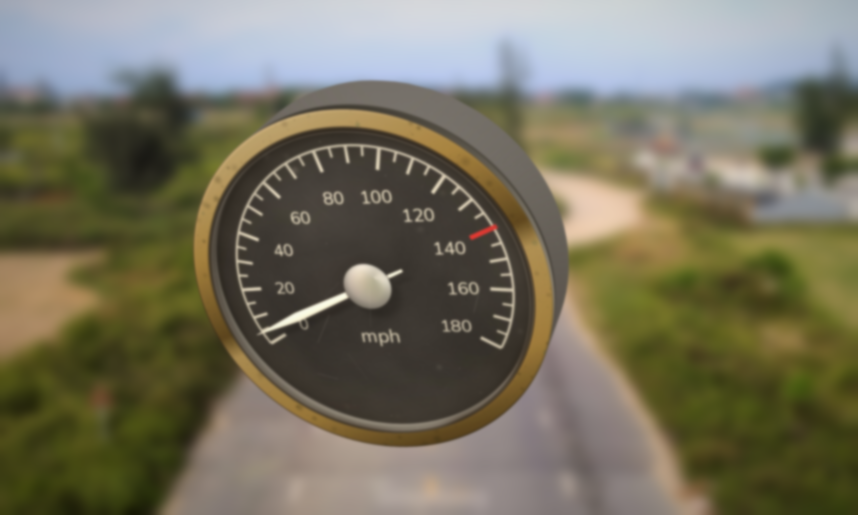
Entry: 5 mph
